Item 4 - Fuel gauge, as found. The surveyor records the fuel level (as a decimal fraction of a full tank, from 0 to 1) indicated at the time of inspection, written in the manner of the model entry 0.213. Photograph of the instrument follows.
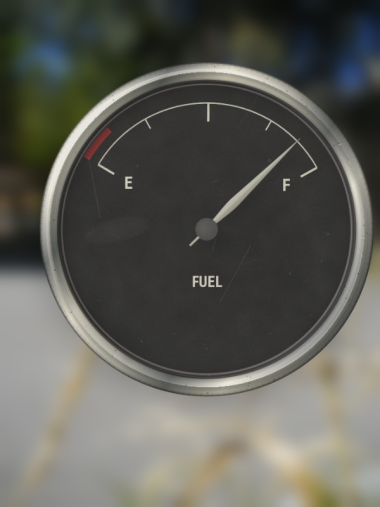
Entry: 0.875
